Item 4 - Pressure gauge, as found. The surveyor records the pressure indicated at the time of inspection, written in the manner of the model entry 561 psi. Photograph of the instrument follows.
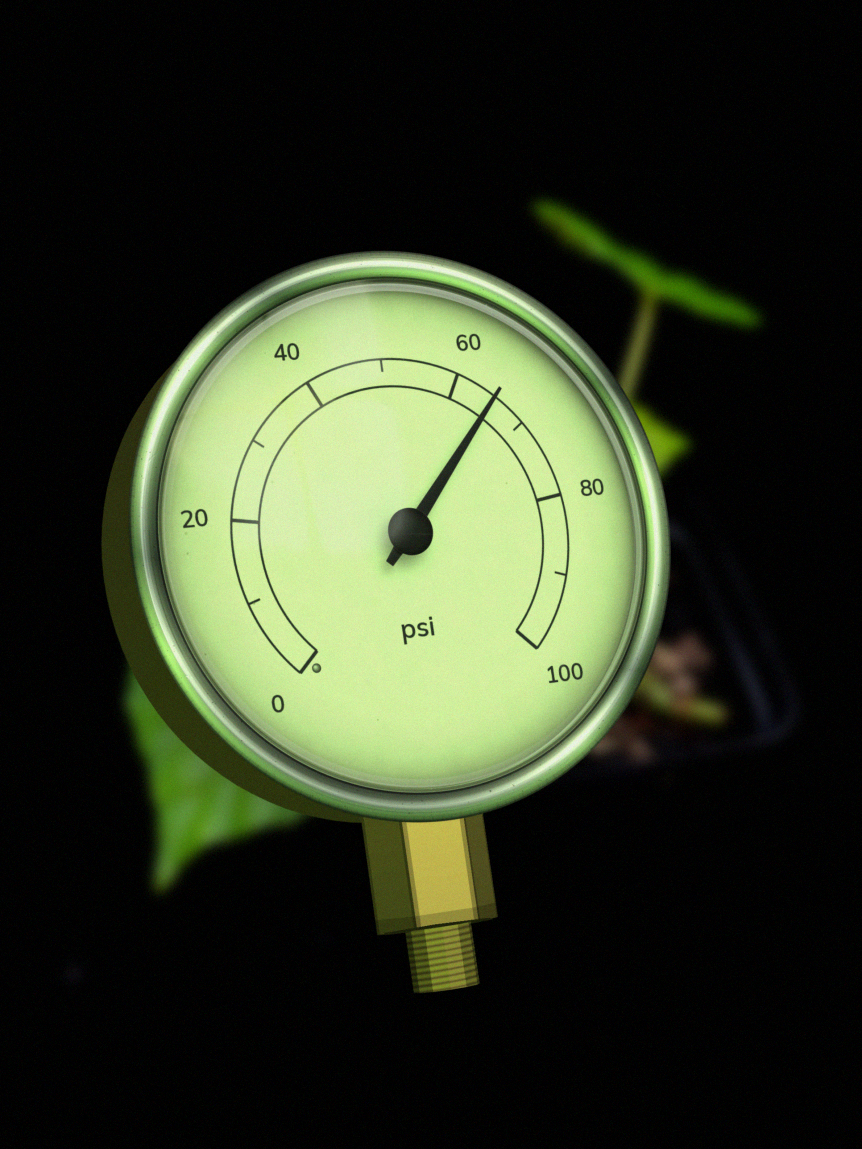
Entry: 65 psi
